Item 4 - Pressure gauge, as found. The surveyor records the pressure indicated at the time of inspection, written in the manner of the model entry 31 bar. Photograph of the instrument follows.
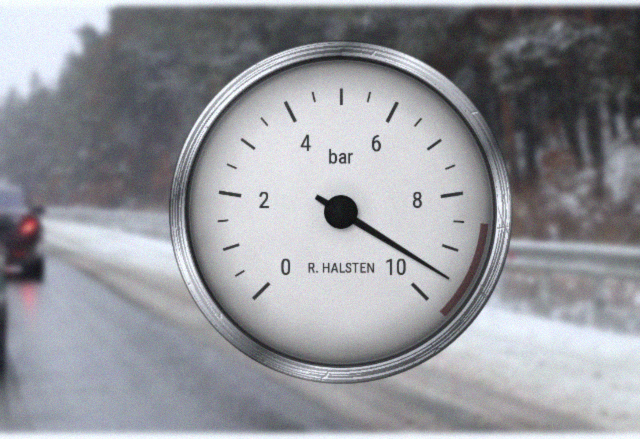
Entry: 9.5 bar
